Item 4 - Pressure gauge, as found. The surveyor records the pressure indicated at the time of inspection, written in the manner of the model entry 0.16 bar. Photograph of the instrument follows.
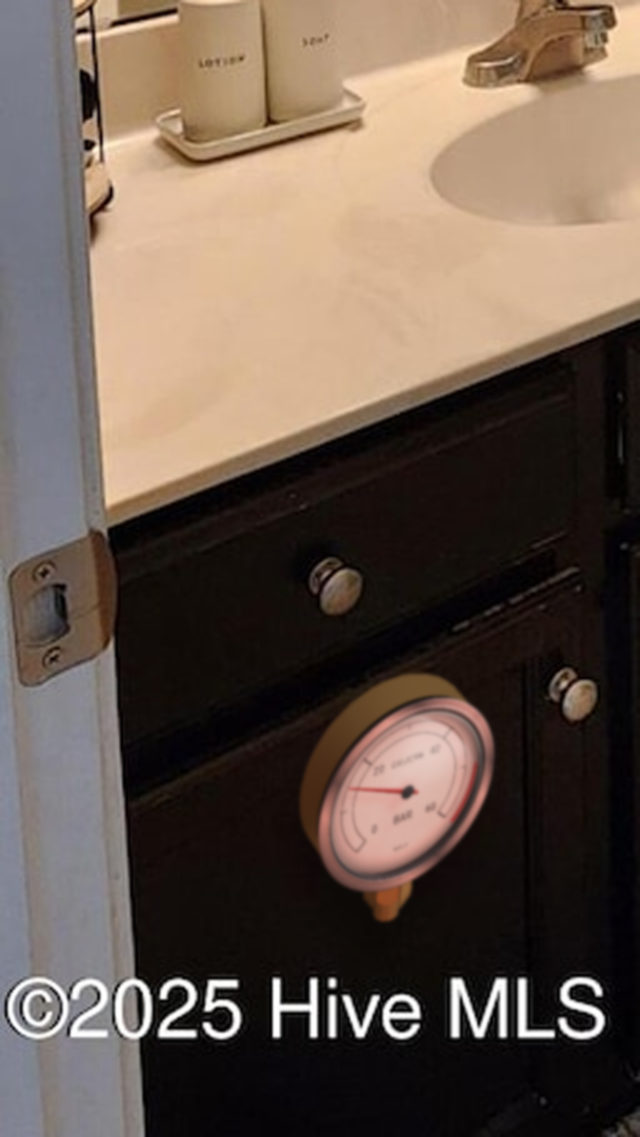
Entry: 15 bar
